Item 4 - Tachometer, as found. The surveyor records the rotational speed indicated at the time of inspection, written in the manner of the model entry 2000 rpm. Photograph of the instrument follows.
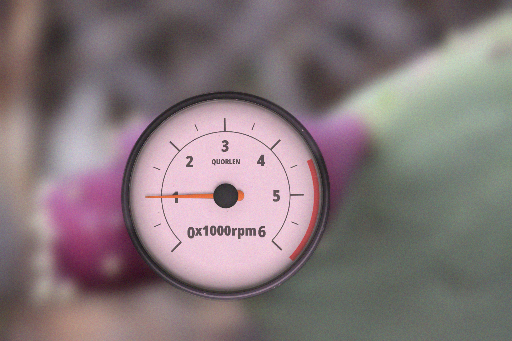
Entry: 1000 rpm
